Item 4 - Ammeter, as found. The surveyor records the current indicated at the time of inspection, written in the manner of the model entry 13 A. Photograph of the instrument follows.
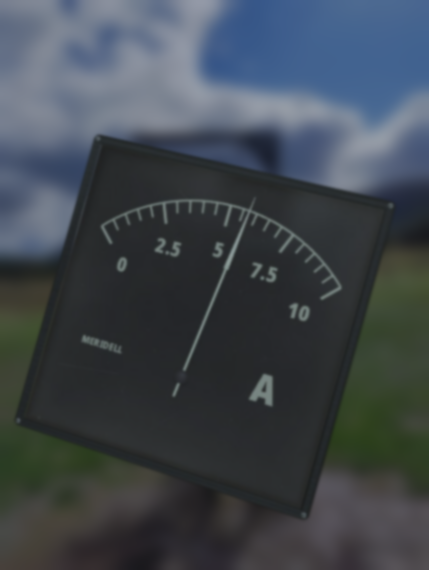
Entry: 5.75 A
